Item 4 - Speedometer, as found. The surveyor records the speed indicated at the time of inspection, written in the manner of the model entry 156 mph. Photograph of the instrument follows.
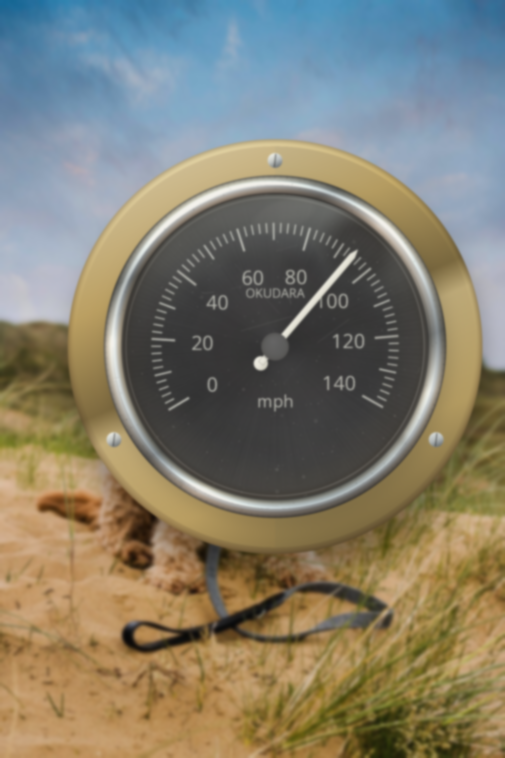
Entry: 94 mph
